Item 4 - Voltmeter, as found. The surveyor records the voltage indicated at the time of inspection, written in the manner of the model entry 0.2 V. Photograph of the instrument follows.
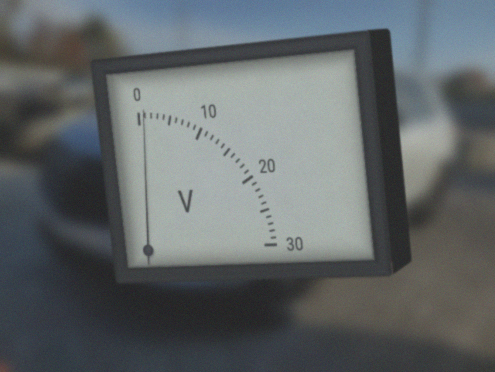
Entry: 1 V
